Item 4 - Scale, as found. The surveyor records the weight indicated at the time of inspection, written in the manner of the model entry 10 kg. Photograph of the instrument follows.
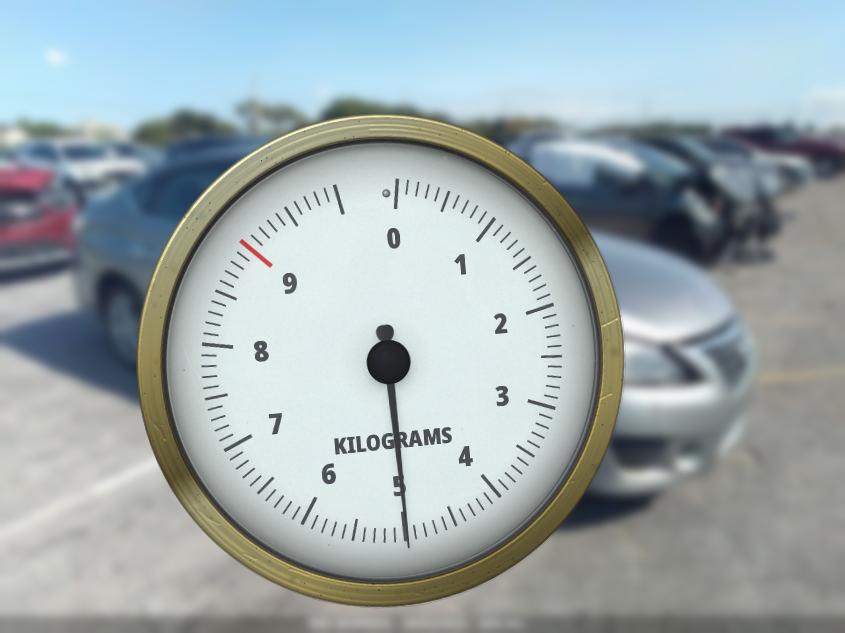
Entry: 5 kg
